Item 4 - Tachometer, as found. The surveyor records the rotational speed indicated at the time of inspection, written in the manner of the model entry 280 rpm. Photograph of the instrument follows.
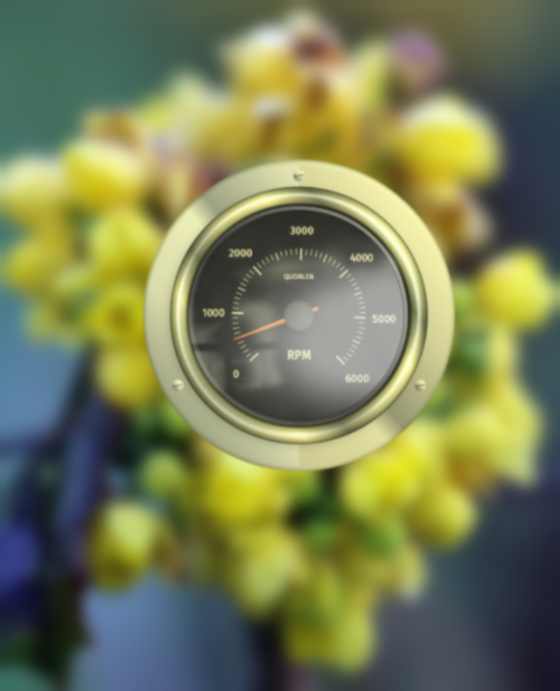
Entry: 500 rpm
